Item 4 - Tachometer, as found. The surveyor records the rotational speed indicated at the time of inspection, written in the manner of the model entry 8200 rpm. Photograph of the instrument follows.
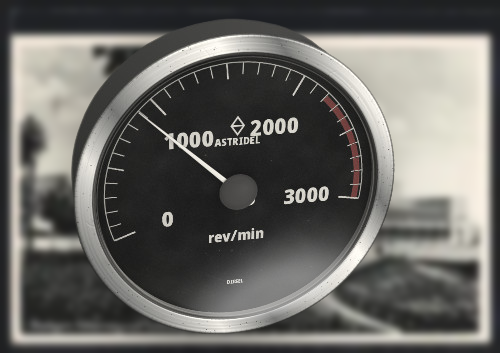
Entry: 900 rpm
